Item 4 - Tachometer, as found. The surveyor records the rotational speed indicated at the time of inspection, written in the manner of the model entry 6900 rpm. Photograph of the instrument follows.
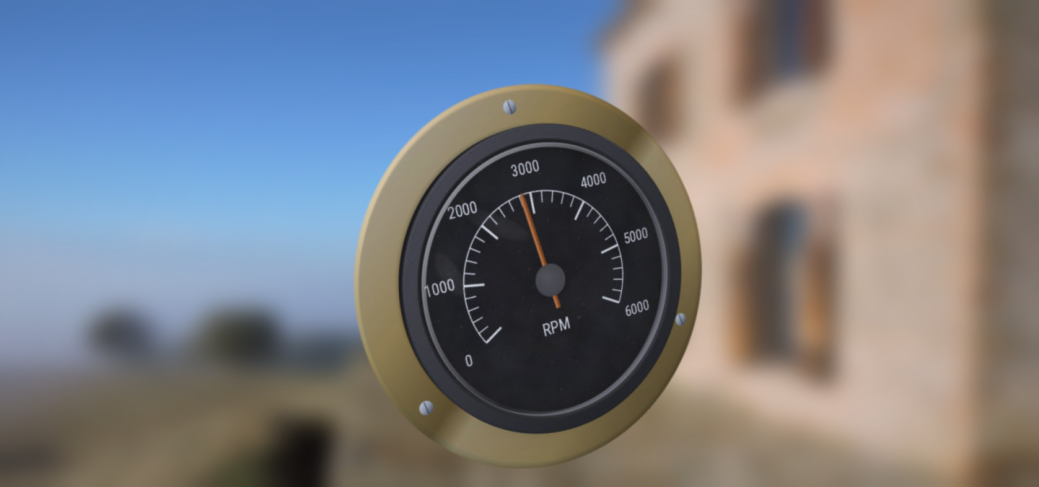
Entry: 2800 rpm
